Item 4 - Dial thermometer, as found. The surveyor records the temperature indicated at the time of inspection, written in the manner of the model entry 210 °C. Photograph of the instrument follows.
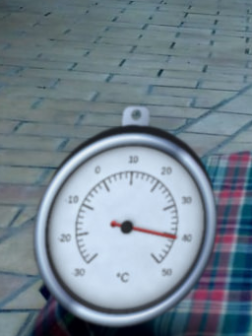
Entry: 40 °C
